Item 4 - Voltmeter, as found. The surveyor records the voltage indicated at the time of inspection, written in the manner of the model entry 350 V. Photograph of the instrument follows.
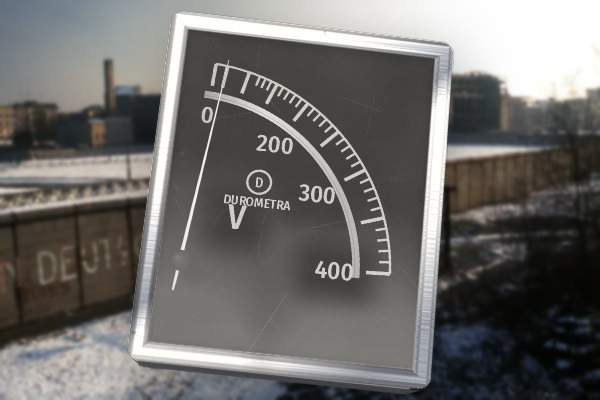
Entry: 50 V
